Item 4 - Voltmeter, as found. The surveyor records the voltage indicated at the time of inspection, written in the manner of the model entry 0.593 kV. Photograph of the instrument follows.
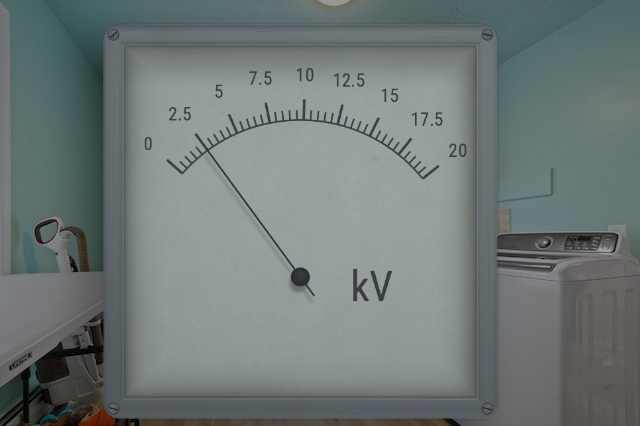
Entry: 2.5 kV
